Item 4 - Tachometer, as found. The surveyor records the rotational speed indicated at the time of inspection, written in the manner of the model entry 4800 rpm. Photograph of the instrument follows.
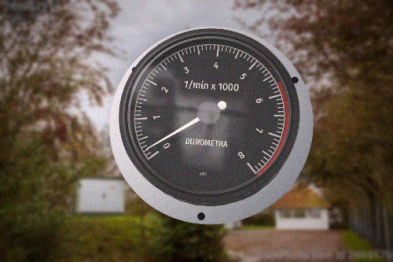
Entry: 200 rpm
